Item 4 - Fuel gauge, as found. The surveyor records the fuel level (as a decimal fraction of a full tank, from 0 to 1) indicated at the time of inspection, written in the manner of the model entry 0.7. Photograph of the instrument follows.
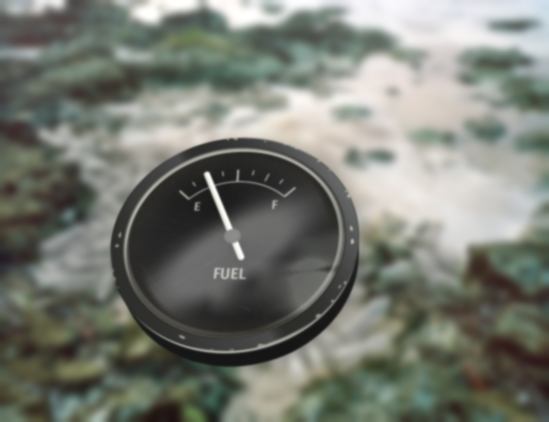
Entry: 0.25
